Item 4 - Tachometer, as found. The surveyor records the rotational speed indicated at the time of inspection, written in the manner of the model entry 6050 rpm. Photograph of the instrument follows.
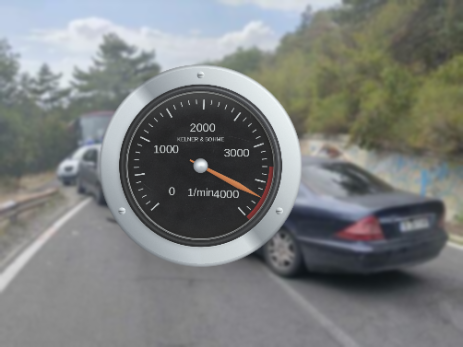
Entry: 3700 rpm
